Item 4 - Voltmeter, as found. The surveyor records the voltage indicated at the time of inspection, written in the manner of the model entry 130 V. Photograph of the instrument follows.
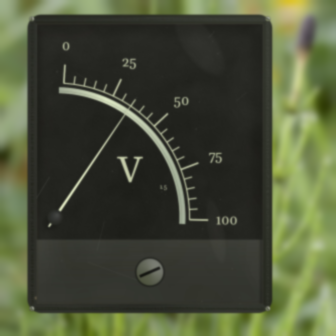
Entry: 35 V
